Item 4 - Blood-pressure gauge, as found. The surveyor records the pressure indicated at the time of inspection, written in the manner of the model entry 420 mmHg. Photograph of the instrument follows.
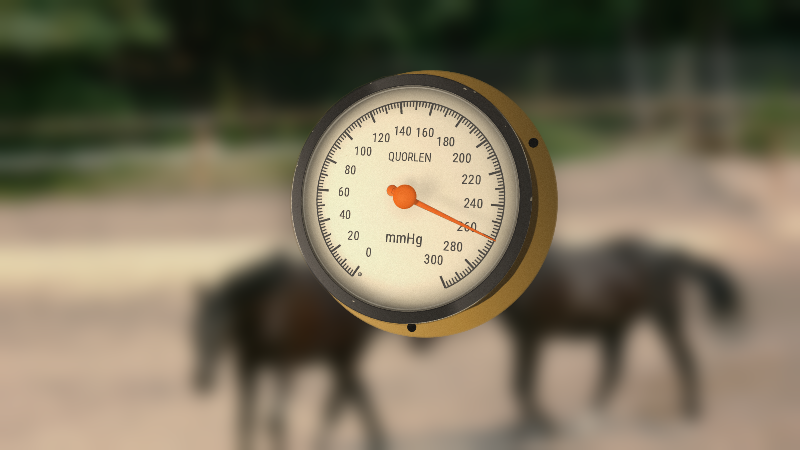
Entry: 260 mmHg
